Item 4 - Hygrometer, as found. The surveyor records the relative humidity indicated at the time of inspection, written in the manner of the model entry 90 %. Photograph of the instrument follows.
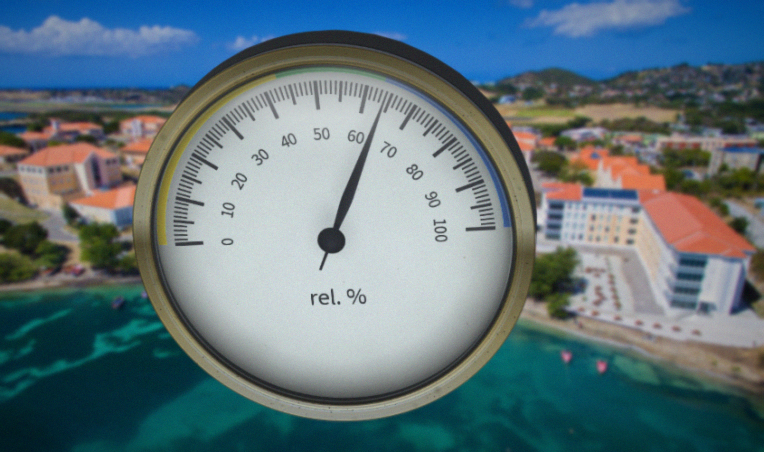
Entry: 64 %
